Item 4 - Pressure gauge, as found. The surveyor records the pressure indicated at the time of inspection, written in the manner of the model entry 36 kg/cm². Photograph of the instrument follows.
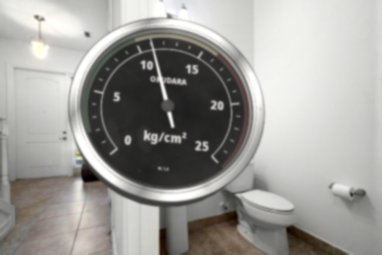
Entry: 11 kg/cm²
